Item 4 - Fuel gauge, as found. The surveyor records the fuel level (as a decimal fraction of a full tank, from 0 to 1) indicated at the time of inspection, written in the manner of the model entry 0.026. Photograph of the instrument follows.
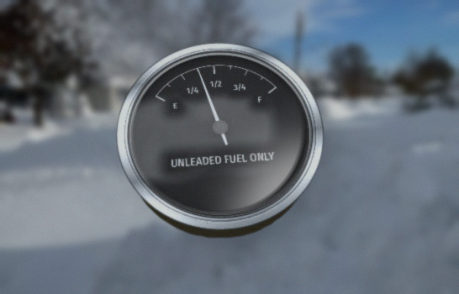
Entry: 0.375
